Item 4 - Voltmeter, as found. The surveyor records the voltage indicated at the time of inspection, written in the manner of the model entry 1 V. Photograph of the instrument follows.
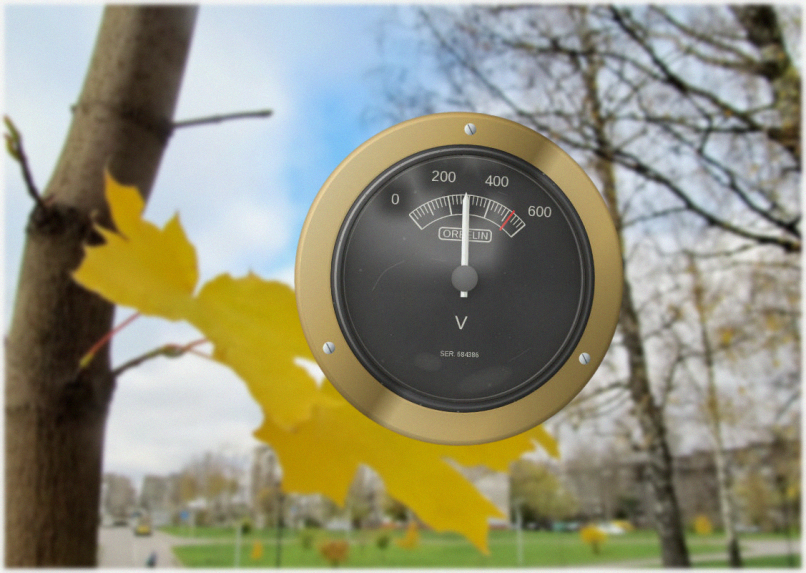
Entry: 280 V
